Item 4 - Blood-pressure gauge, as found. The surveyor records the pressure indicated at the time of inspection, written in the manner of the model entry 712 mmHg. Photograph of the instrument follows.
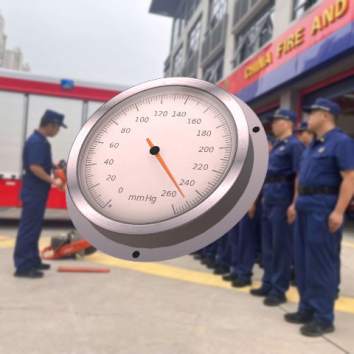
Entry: 250 mmHg
